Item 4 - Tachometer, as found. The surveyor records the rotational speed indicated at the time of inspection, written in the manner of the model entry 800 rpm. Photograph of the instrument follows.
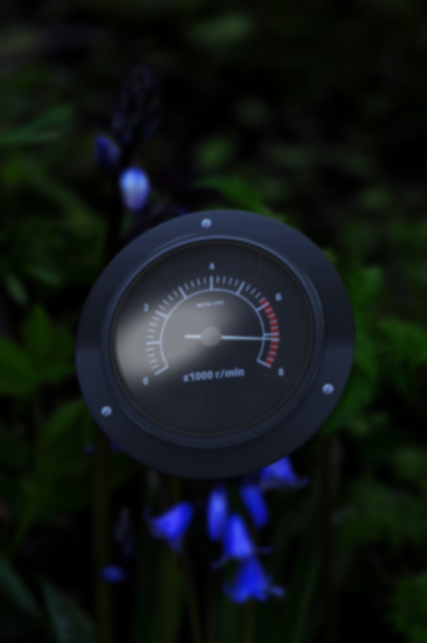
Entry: 7200 rpm
